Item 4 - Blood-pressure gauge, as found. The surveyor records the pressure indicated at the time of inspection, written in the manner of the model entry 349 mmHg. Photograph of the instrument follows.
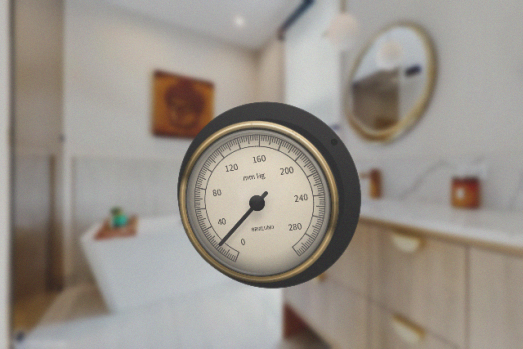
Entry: 20 mmHg
